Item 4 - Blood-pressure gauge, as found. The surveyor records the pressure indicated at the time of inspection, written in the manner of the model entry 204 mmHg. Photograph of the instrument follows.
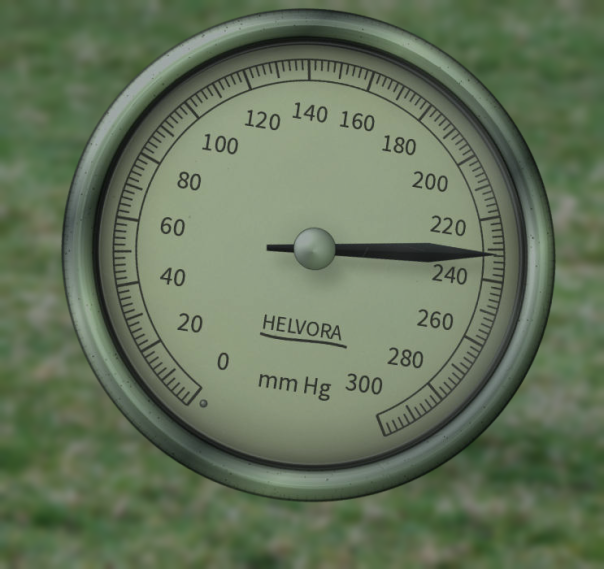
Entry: 232 mmHg
